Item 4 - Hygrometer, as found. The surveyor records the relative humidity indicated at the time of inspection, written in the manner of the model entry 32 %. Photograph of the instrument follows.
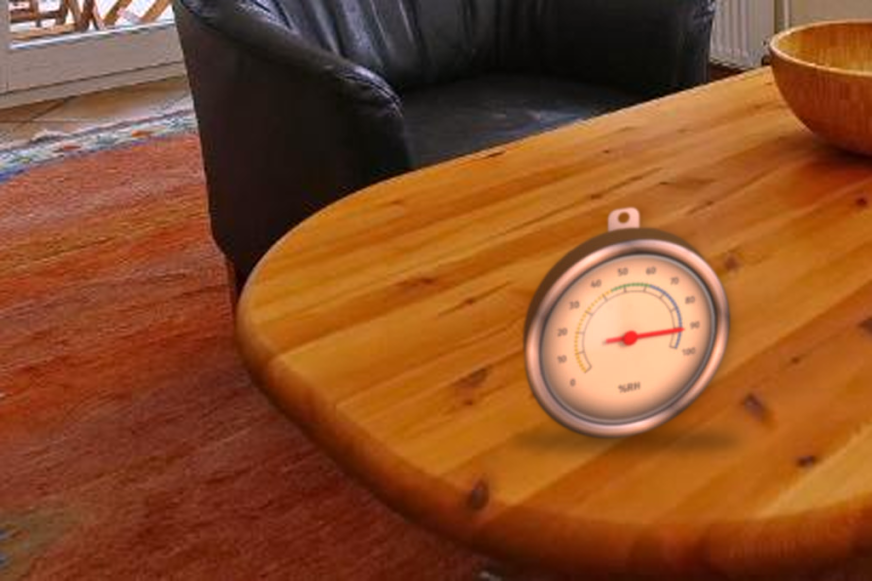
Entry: 90 %
